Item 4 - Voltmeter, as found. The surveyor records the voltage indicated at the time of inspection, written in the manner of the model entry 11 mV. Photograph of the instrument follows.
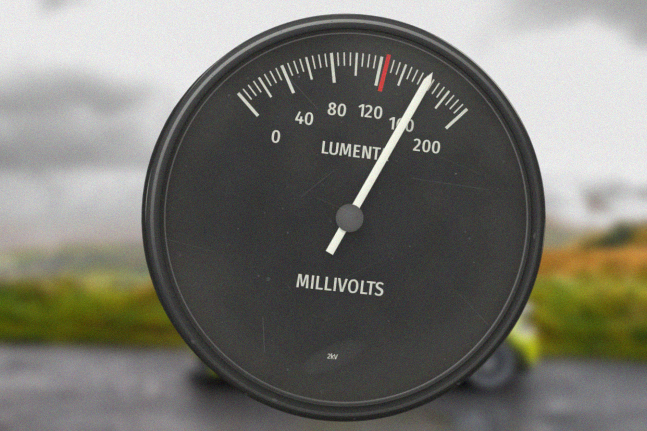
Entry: 160 mV
